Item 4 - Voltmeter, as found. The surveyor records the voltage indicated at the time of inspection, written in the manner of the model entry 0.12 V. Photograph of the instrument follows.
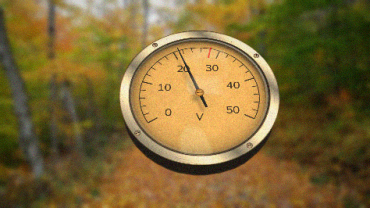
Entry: 21 V
